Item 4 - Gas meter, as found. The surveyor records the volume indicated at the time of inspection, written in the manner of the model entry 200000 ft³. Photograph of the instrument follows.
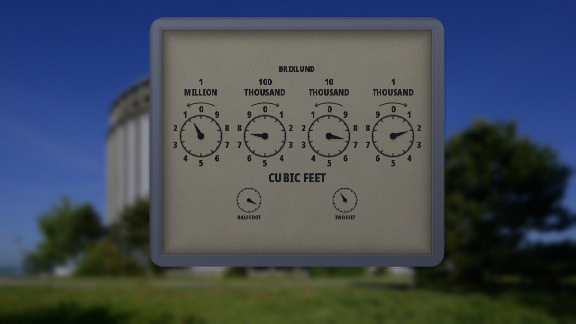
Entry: 77200 ft³
